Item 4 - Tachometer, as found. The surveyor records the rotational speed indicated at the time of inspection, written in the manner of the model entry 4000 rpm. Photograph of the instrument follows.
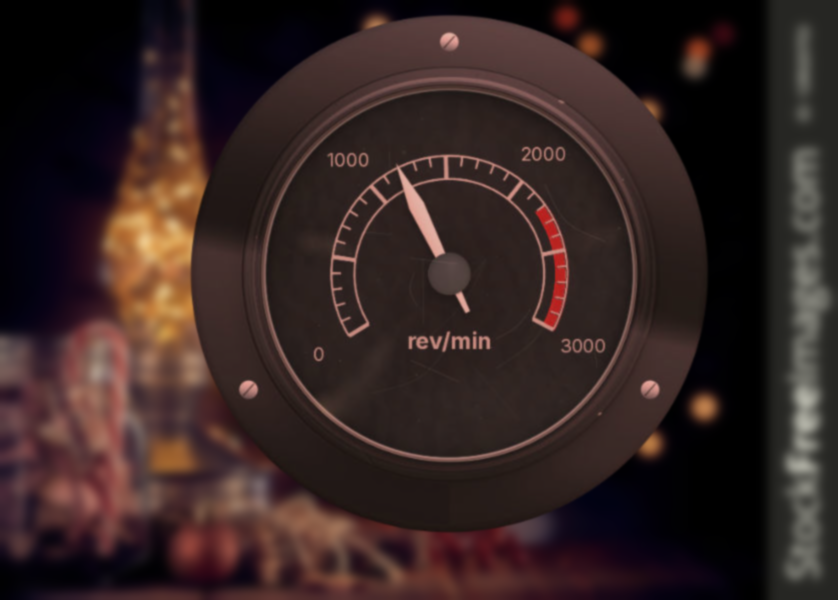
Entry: 1200 rpm
